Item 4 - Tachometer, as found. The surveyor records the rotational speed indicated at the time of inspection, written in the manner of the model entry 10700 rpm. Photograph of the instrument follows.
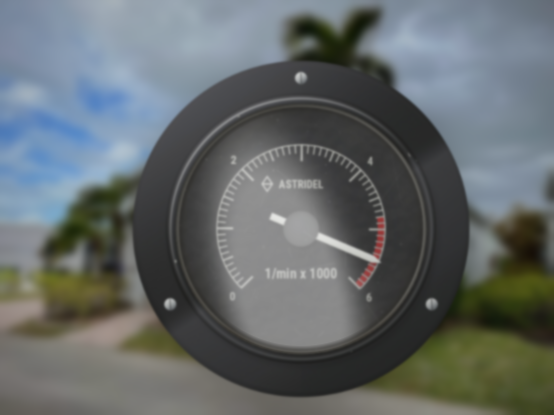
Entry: 5500 rpm
